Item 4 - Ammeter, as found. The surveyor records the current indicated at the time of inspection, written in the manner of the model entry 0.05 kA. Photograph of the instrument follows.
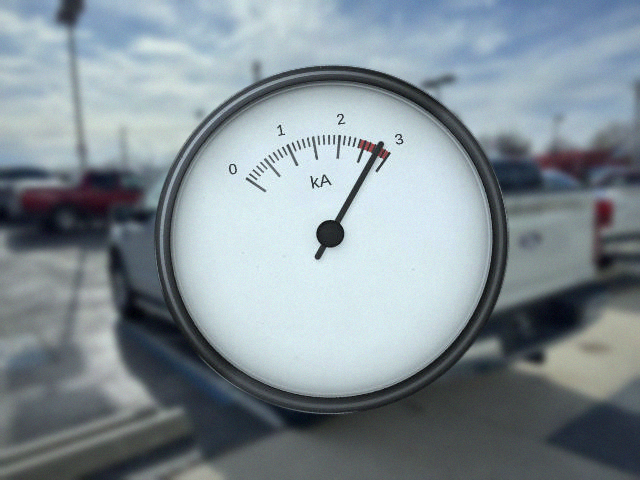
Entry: 2.8 kA
